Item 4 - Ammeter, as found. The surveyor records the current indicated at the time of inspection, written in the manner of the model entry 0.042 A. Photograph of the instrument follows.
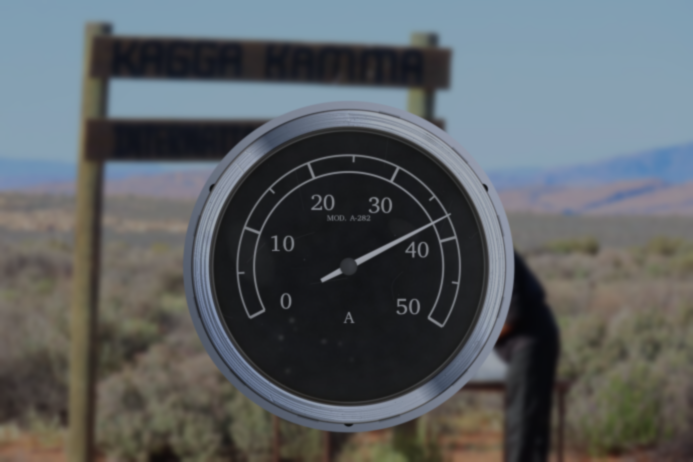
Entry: 37.5 A
